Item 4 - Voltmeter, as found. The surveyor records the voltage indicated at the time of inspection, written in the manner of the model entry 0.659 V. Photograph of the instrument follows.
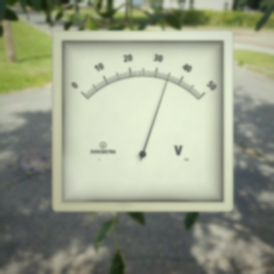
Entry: 35 V
